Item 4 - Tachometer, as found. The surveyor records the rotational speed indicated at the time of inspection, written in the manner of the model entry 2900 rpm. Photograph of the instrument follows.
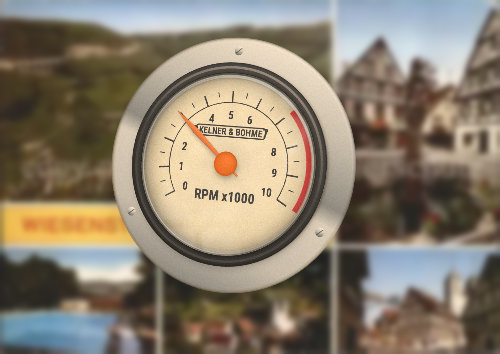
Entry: 3000 rpm
